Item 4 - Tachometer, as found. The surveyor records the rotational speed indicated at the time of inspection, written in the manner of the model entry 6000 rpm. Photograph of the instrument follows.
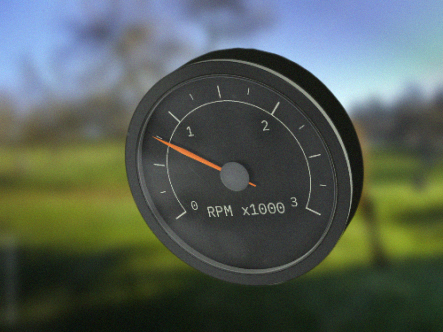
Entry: 750 rpm
